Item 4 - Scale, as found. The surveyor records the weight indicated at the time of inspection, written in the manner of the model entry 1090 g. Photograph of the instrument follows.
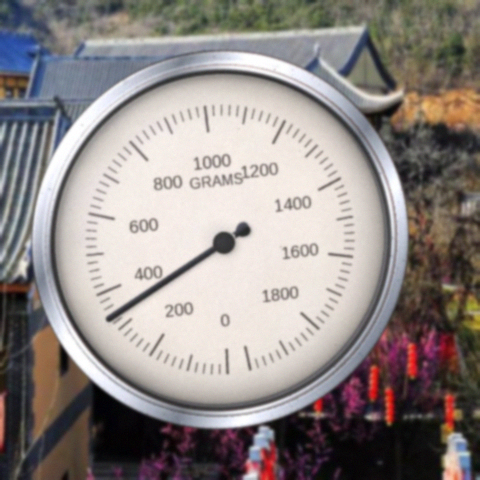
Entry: 340 g
